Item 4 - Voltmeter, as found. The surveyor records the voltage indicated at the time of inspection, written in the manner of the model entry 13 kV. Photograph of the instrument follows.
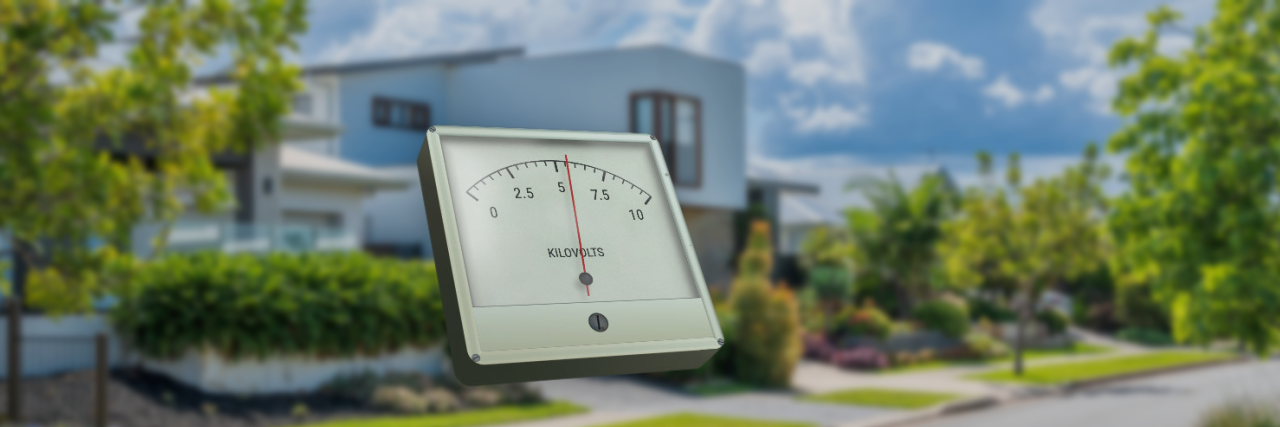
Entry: 5.5 kV
